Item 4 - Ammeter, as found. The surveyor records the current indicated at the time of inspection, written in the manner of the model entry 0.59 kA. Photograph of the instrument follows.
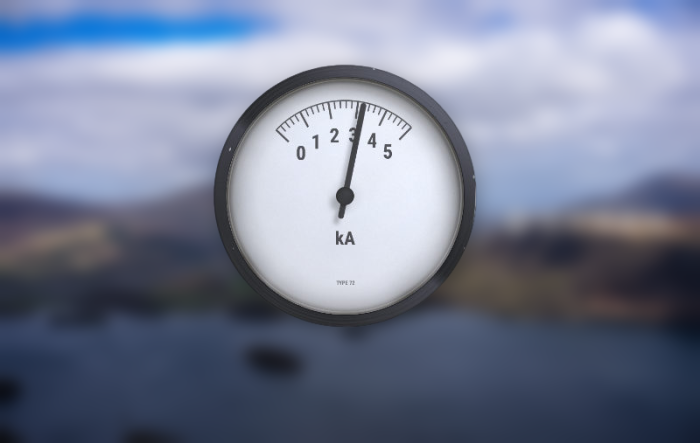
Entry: 3.2 kA
